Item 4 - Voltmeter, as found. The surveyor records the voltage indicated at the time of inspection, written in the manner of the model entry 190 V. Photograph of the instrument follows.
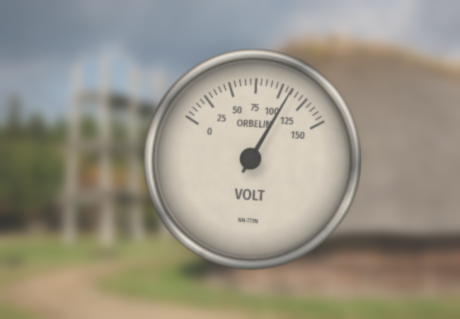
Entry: 110 V
